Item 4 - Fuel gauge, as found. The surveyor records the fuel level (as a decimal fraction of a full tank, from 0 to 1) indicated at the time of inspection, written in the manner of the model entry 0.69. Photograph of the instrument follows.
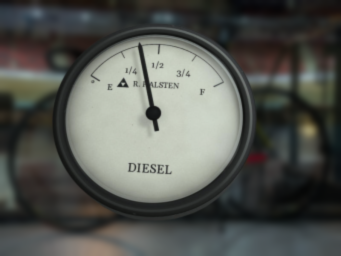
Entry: 0.375
